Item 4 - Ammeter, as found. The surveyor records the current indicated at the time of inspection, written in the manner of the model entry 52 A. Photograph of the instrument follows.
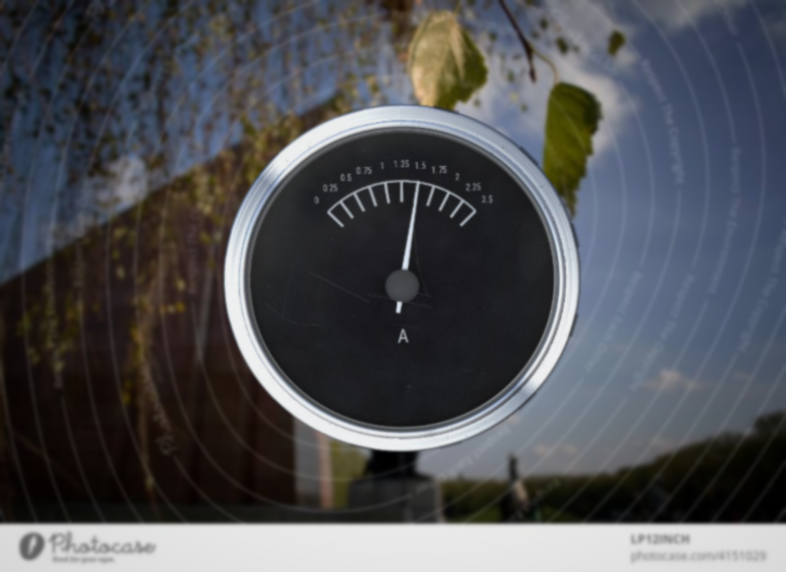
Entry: 1.5 A
